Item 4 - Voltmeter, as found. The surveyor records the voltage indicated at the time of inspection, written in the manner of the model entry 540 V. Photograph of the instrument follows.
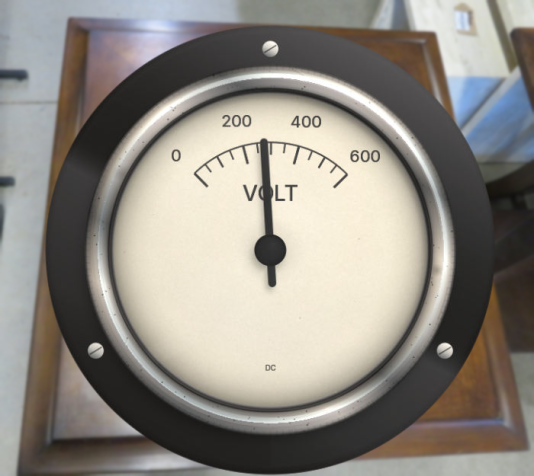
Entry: 275 V
